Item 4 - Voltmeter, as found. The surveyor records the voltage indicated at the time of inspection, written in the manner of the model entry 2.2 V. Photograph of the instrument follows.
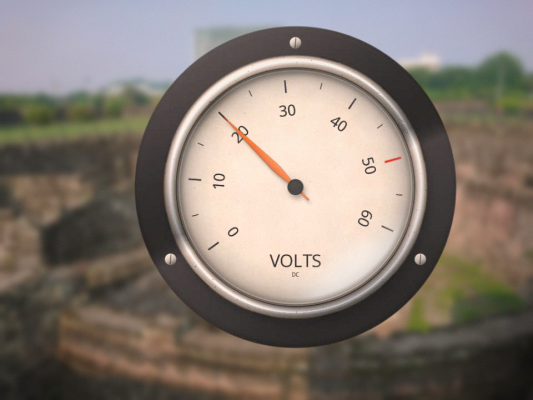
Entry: 20 V
